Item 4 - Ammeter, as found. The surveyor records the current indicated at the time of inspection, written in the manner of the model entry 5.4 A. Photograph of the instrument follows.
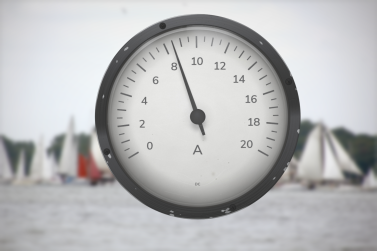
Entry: 8.5 A
